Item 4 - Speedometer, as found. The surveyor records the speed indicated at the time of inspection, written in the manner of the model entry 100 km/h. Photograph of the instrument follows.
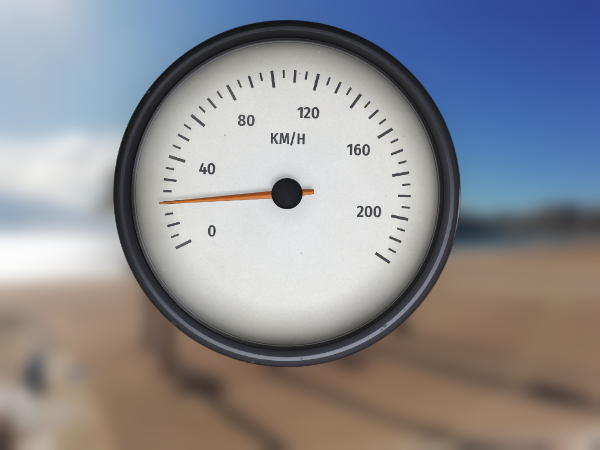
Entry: 20 km/h
